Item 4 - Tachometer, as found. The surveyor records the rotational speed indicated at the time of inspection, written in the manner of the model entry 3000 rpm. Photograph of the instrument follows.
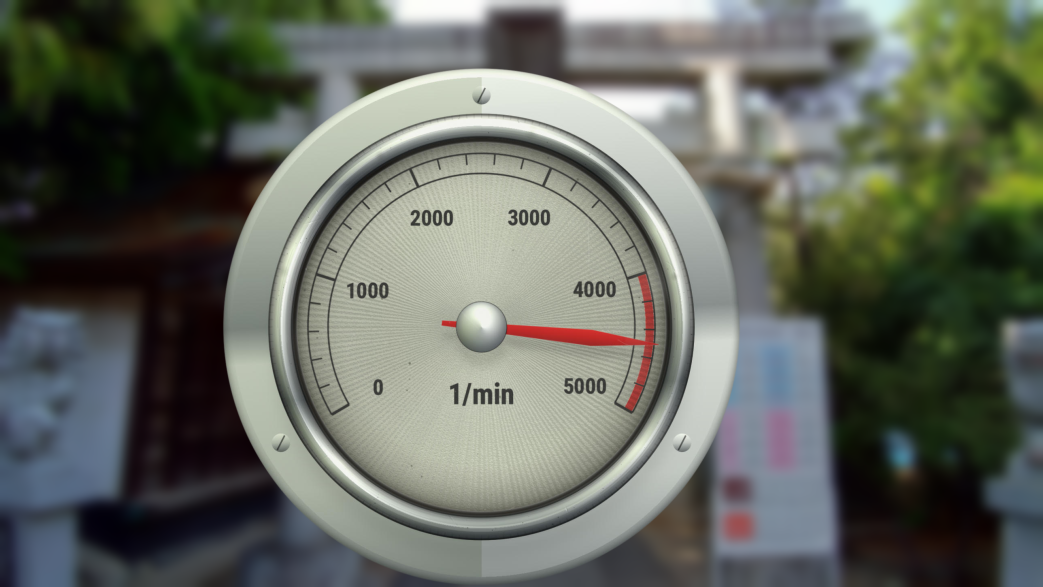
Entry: 4500 rpm
